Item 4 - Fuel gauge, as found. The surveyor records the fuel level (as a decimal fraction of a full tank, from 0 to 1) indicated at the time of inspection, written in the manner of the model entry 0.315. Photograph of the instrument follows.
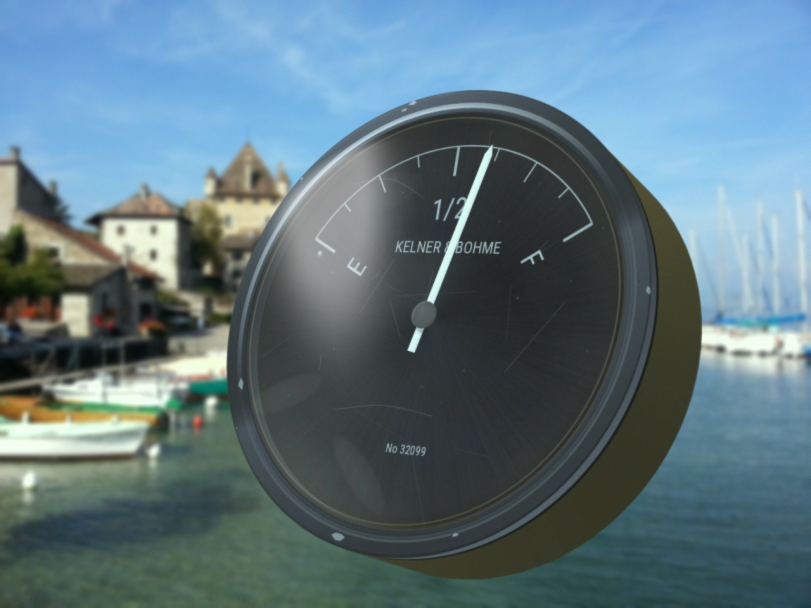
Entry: 0.625
